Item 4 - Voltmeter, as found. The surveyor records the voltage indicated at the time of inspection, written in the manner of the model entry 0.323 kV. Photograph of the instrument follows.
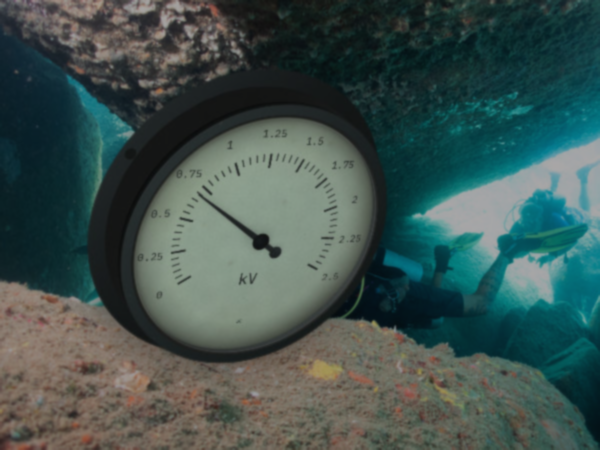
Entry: 0.7 kV
